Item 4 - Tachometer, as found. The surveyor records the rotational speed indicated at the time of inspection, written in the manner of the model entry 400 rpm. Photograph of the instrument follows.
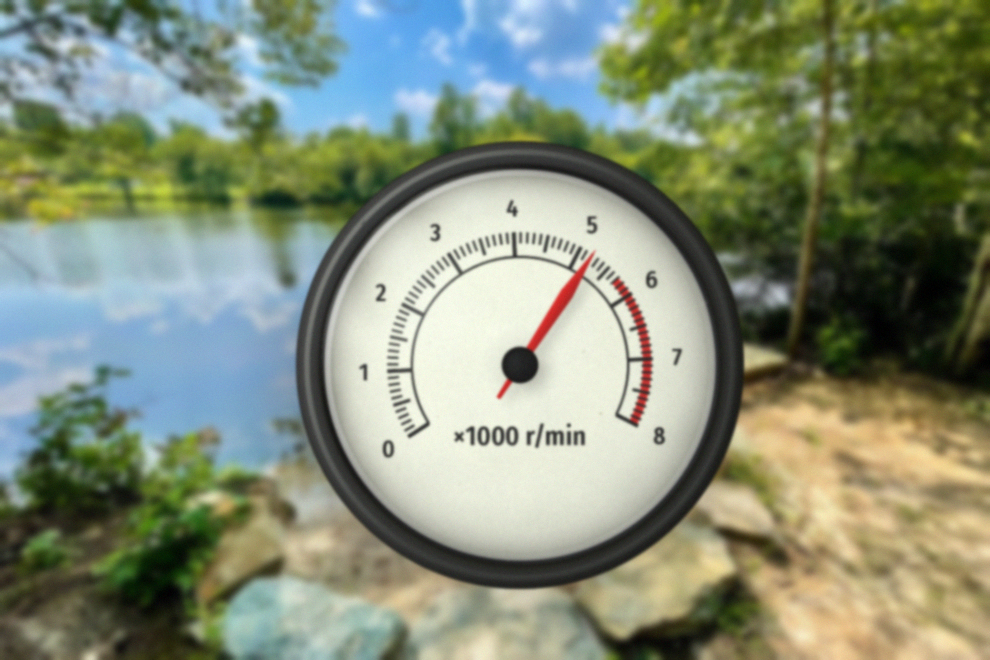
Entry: 5200 rpm
